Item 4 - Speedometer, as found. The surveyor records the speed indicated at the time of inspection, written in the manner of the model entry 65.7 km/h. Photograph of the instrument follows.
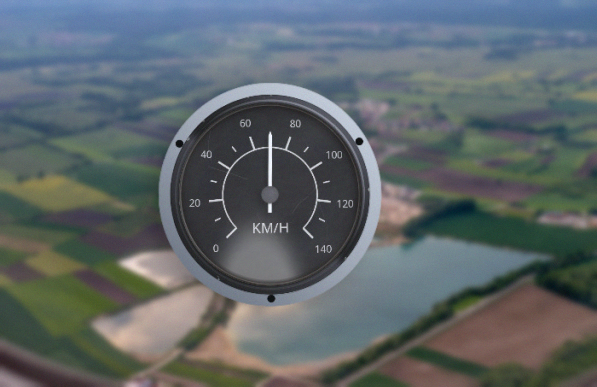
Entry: 70 km/h
